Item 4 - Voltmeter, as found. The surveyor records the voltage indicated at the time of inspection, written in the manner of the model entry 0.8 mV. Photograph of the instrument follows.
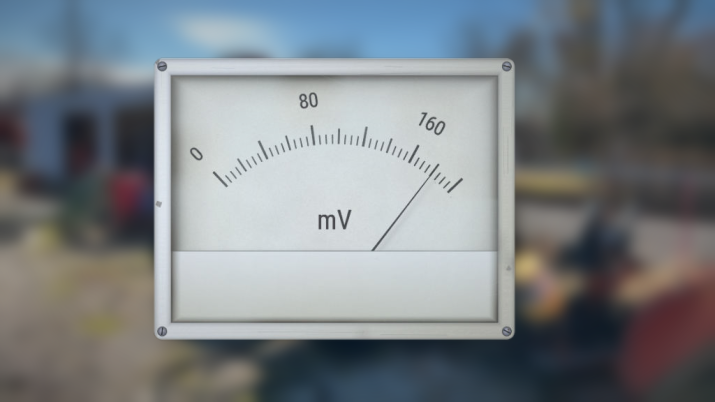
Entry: 180 mV
